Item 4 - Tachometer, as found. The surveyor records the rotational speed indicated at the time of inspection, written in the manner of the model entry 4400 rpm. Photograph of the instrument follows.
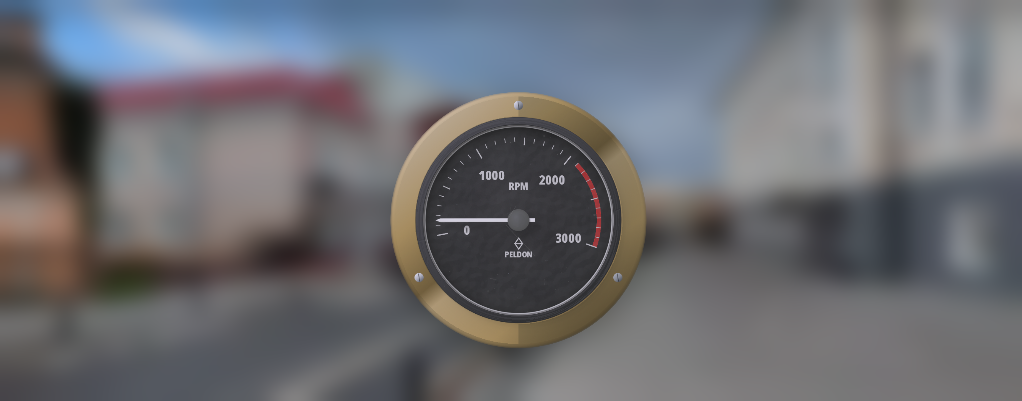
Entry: 150 rpm
